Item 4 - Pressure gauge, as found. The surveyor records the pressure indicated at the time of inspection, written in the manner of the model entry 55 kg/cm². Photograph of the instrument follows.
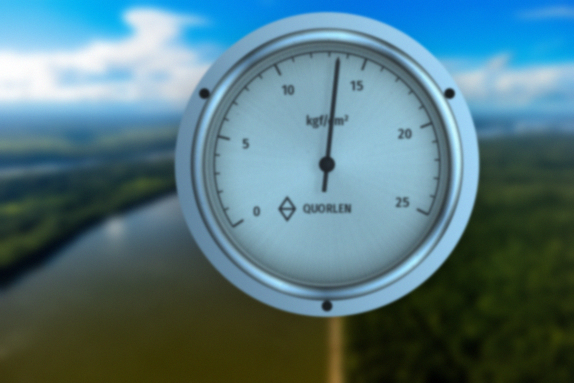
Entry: 13.5 kg/cm²
